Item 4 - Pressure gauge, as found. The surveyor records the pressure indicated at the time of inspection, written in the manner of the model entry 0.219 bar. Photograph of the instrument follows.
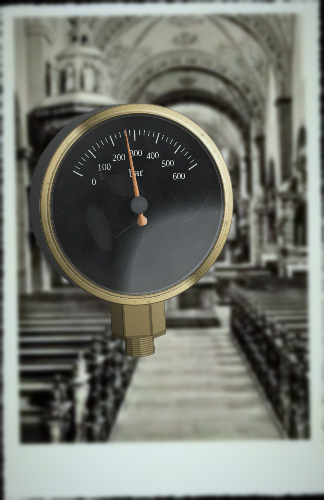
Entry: 260 bar
